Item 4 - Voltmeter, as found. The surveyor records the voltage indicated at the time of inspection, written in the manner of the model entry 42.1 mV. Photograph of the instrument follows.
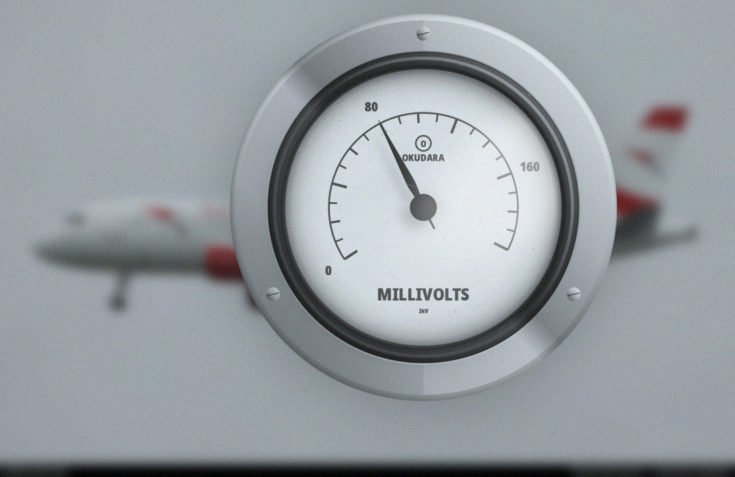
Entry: 80 mV
